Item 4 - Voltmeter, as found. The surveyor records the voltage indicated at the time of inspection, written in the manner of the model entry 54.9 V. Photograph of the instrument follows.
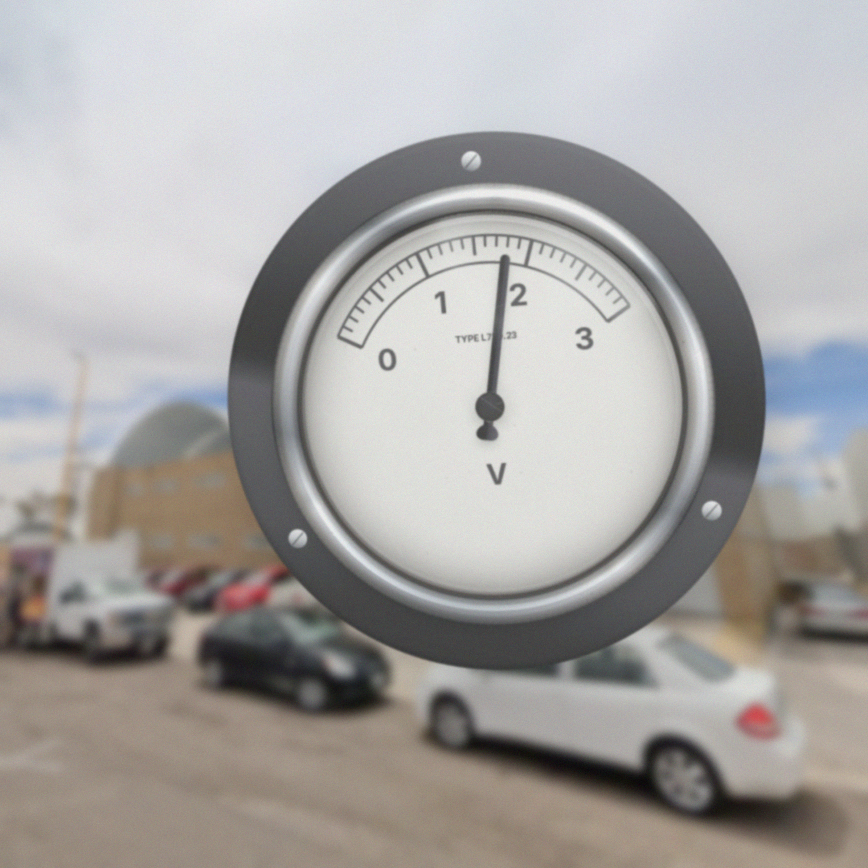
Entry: 1.8 V
